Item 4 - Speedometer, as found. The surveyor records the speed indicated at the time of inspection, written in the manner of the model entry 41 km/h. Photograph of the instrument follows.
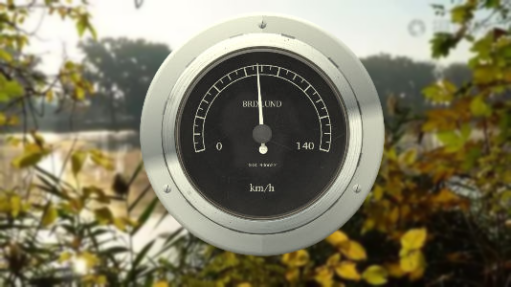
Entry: 67.5 km/h
